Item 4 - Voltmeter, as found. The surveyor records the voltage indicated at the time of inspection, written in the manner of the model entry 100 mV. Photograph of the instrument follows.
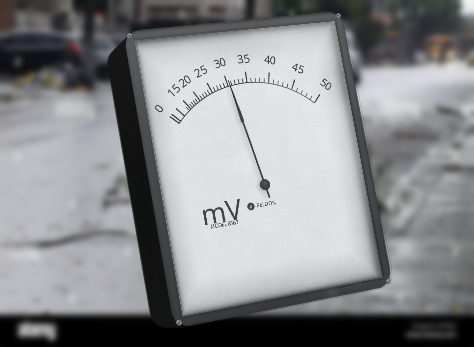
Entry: 30 mV
